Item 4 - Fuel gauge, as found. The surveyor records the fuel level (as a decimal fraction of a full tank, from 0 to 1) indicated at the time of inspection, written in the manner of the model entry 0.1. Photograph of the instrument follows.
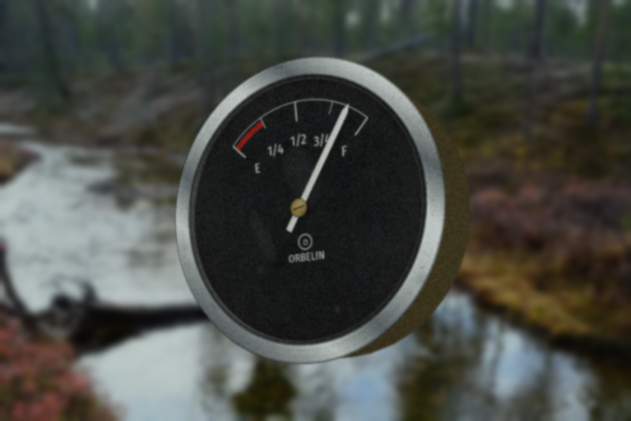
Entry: 0.875
